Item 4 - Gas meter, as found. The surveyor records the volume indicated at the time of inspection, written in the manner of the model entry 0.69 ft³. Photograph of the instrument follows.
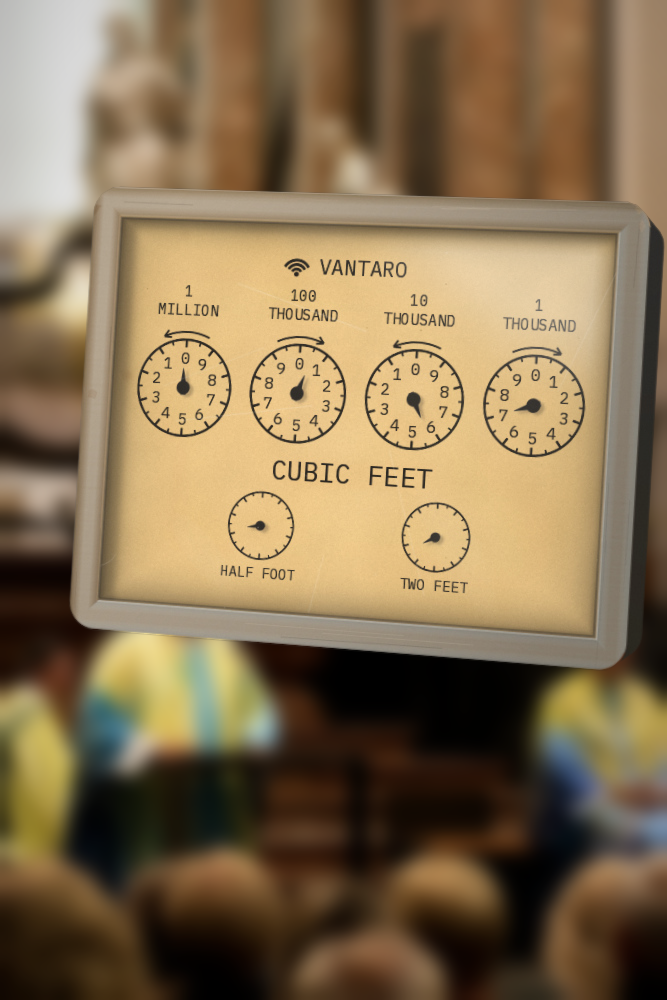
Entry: 5700 ft³
